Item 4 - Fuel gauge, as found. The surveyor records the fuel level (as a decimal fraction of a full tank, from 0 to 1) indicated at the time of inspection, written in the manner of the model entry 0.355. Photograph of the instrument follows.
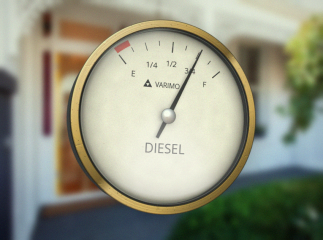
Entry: 0.75
